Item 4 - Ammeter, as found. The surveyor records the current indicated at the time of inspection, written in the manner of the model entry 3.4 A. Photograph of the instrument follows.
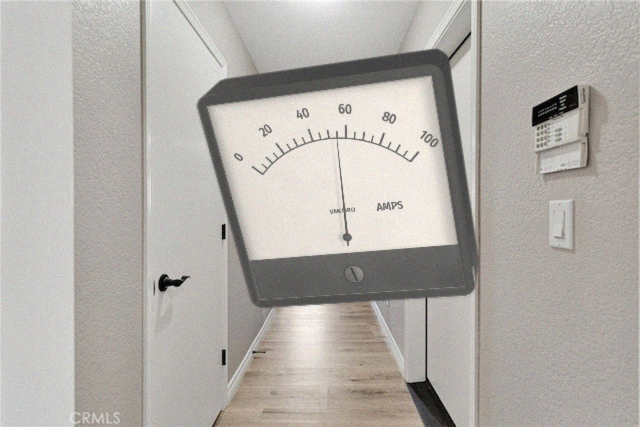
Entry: 55 A
